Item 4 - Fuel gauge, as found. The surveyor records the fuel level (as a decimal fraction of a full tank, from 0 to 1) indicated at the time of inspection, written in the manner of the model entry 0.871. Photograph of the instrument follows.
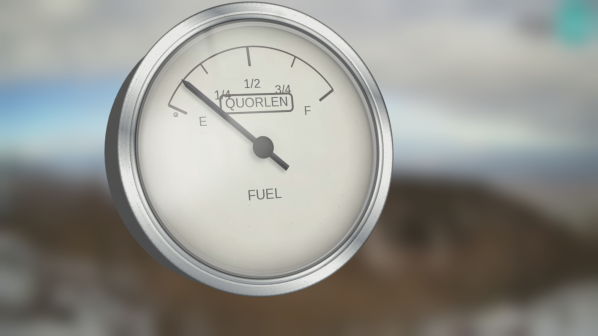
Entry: 0.125
